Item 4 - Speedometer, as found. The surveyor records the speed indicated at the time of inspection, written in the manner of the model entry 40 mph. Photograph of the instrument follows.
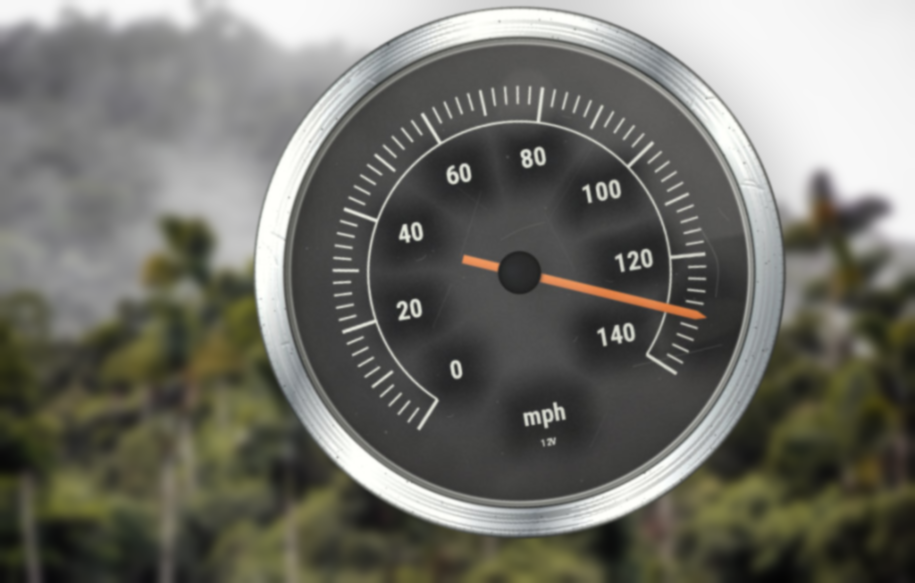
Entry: 130 mph
